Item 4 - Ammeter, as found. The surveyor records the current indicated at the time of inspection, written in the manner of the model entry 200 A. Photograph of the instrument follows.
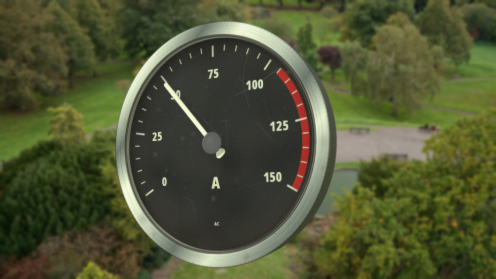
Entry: 50 A
